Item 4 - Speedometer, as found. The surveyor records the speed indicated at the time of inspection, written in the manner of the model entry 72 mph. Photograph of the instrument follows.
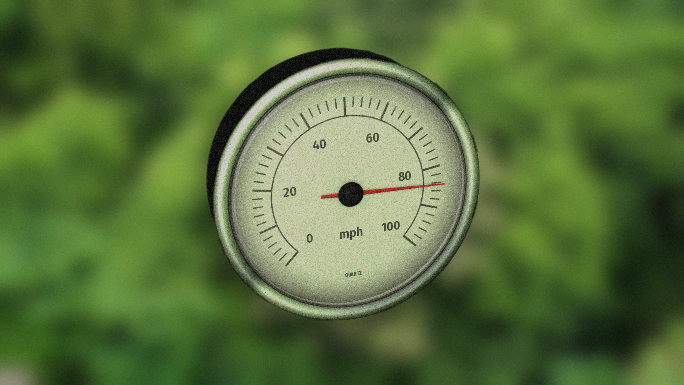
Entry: 84 mph
